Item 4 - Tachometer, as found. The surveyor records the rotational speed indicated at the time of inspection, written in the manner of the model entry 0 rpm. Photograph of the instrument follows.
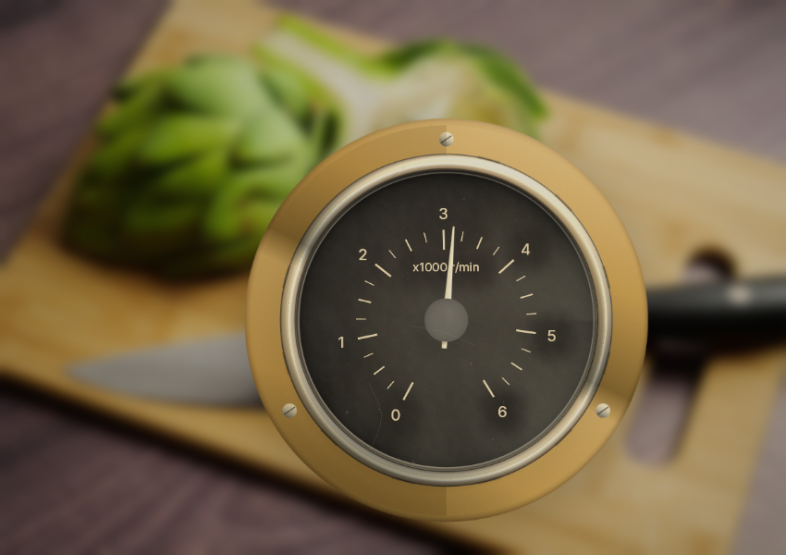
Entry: 3125 rpm
